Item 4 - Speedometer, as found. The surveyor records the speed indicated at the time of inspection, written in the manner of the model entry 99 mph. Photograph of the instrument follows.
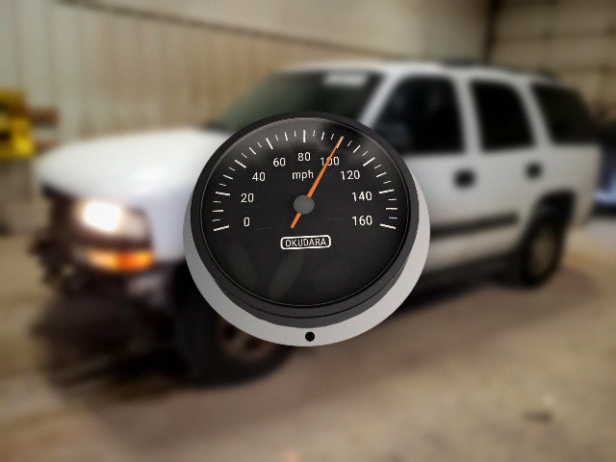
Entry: 100 mph
